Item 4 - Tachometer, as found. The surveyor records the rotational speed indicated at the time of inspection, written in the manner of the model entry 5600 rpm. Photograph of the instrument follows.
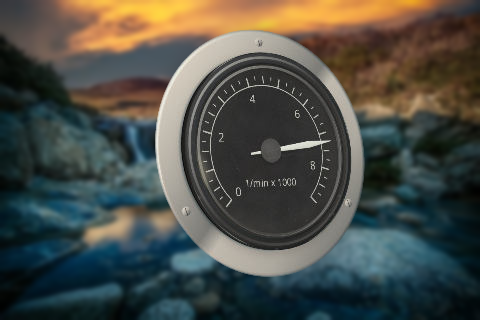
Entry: 7250 rpm
